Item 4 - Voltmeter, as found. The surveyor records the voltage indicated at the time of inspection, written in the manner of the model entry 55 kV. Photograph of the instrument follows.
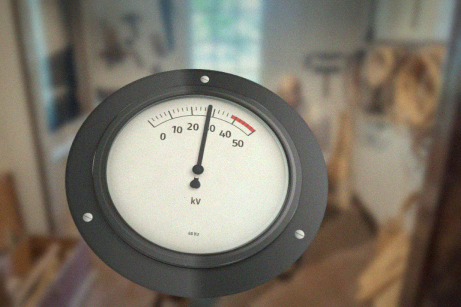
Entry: 28 kV
